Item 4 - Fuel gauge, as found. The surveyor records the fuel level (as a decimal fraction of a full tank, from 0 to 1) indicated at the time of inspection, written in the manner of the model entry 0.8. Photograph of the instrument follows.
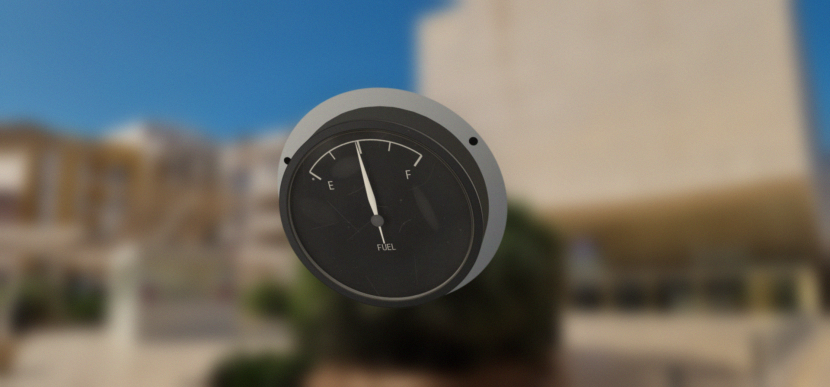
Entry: 0.5
